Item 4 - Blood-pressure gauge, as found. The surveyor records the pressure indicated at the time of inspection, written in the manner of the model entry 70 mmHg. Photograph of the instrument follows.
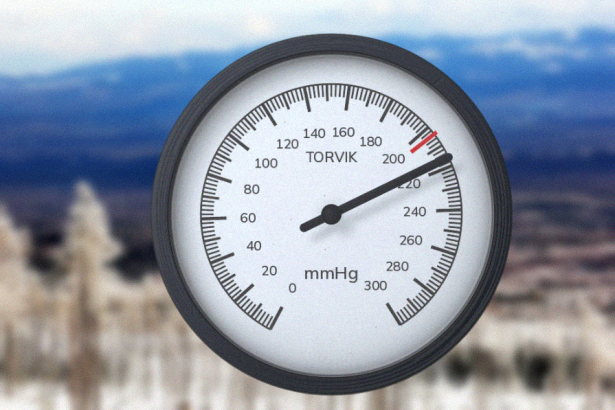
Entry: 216 mmHg
